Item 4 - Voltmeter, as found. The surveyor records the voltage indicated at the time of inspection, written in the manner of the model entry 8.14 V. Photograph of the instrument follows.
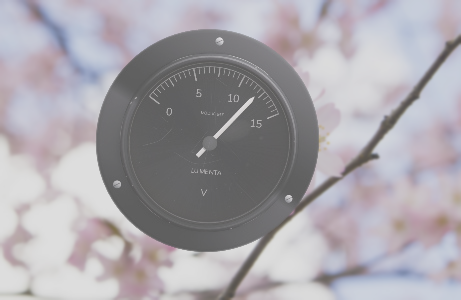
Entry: 12 V
